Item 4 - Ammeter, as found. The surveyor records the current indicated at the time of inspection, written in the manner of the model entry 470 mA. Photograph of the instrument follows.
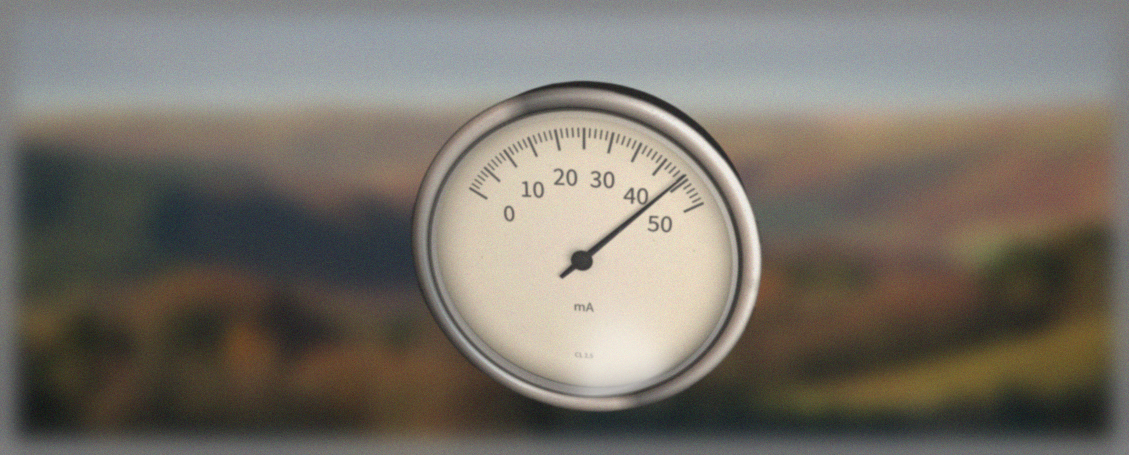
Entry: 44 mA
